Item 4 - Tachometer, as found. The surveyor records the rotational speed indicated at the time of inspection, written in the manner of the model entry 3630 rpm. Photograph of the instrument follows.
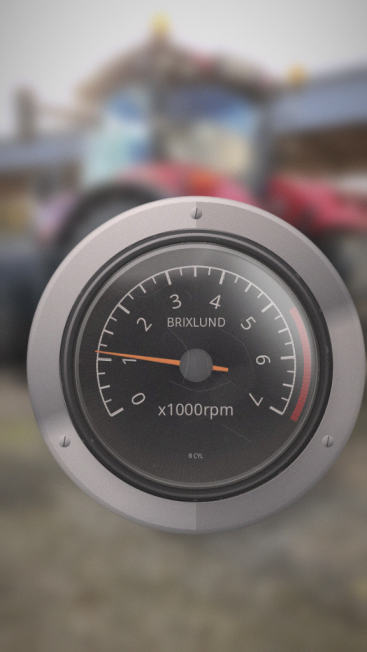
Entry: 1125 rpm
